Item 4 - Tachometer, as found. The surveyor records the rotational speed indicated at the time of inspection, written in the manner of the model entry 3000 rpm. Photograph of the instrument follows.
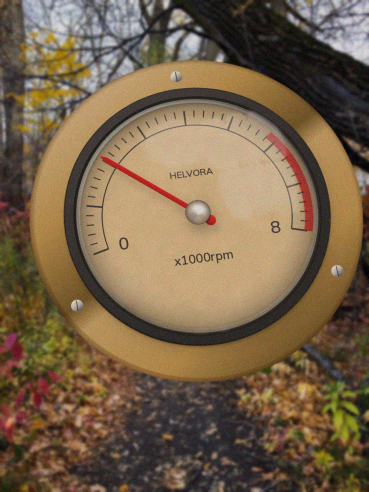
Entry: 2000 rpm
